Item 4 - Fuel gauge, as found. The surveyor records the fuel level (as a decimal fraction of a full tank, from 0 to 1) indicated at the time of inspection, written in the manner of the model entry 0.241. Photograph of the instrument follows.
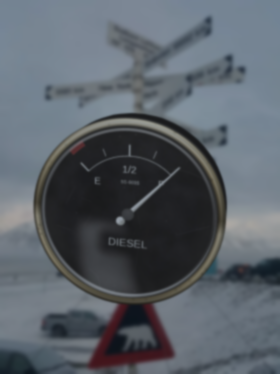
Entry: 1
